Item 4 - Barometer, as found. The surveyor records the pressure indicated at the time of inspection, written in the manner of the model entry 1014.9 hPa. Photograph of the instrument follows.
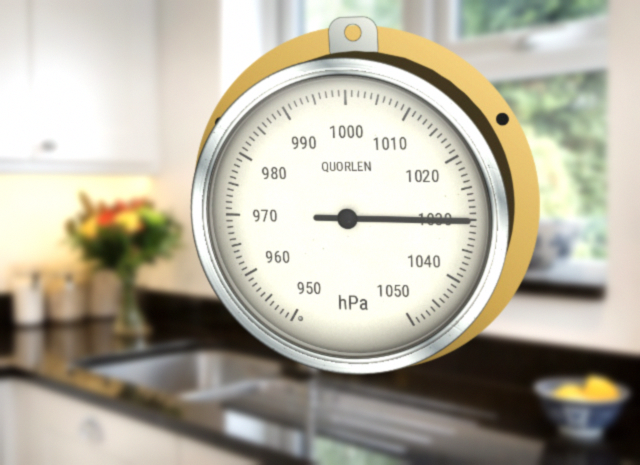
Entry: 1030 hPa
